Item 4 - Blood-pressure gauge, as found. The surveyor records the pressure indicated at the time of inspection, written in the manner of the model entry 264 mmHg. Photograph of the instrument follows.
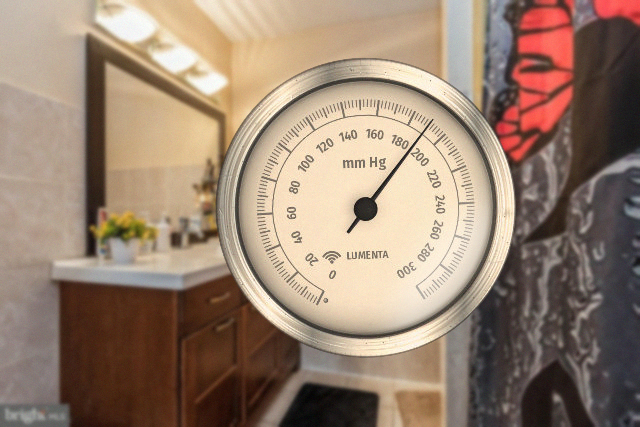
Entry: 190 mmHg
